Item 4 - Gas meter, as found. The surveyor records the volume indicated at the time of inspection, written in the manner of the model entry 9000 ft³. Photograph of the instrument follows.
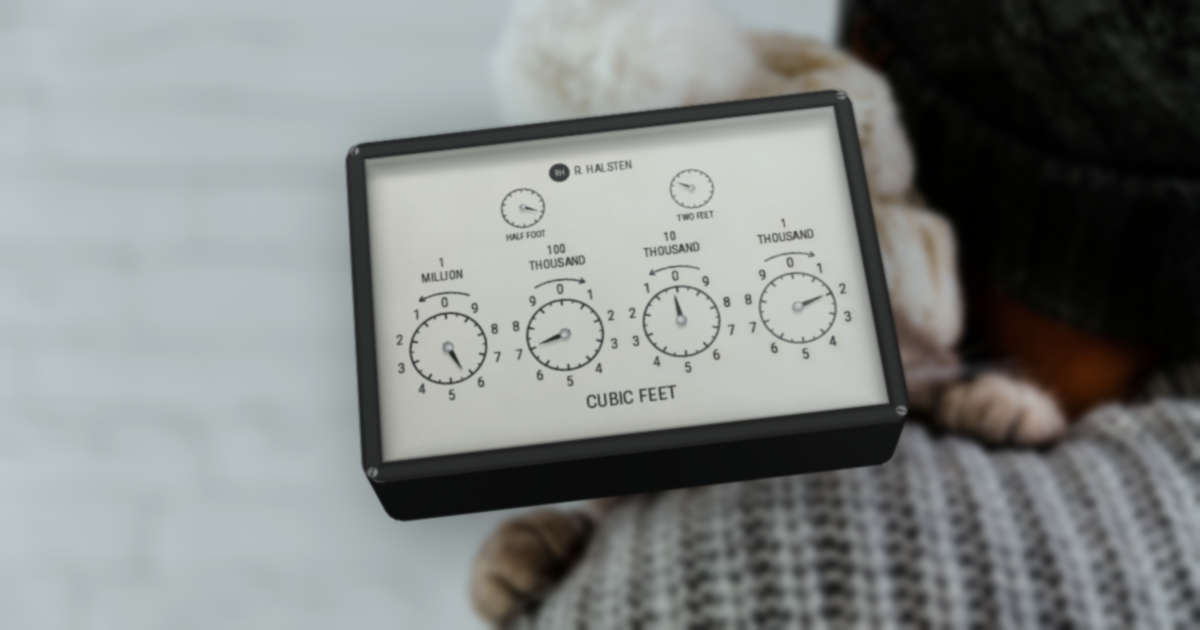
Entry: 570200 ft³
